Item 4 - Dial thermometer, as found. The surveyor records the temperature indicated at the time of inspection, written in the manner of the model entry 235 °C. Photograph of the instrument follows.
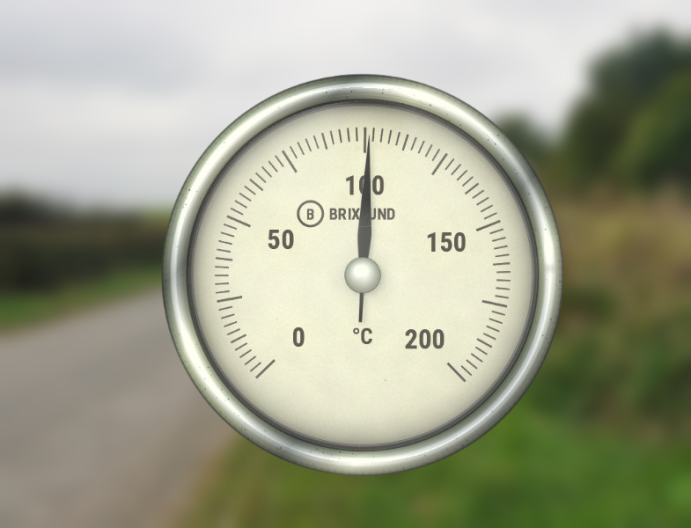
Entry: 101.25 °C
